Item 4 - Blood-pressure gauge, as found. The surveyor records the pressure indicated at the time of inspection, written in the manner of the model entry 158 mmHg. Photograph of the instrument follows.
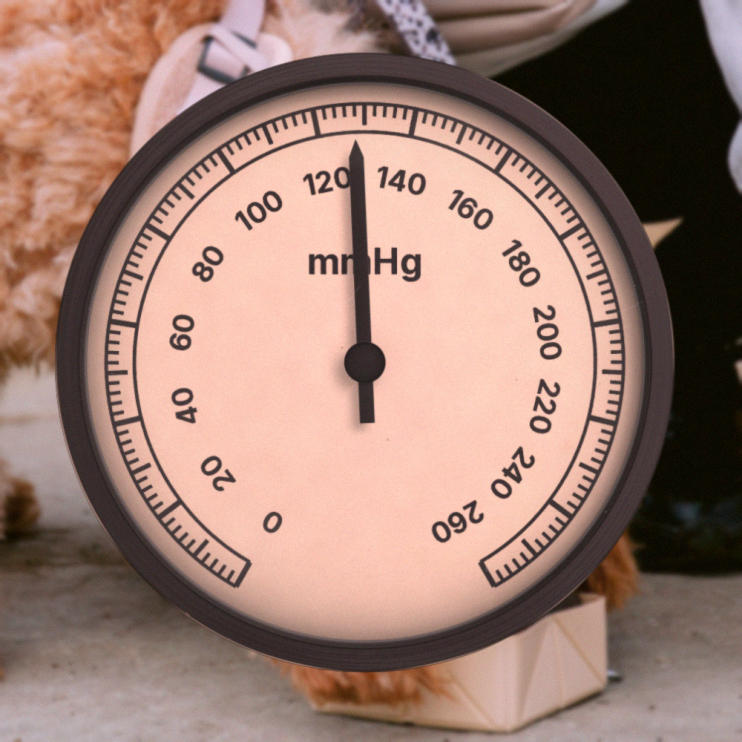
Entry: 128 mmHg
